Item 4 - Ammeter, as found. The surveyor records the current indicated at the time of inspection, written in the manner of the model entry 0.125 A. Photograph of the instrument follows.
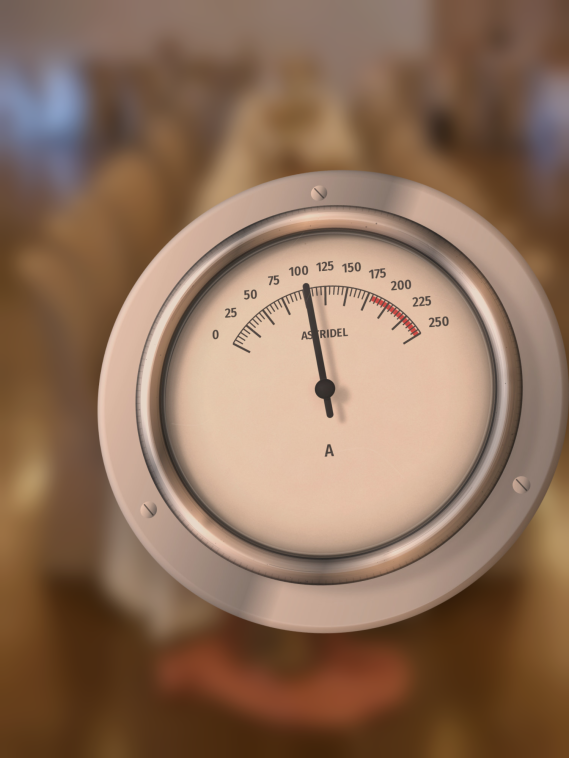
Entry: 105 A
